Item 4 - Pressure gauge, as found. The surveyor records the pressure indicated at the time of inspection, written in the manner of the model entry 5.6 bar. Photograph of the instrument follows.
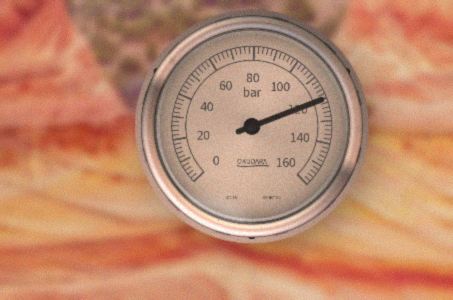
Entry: 120 bar
